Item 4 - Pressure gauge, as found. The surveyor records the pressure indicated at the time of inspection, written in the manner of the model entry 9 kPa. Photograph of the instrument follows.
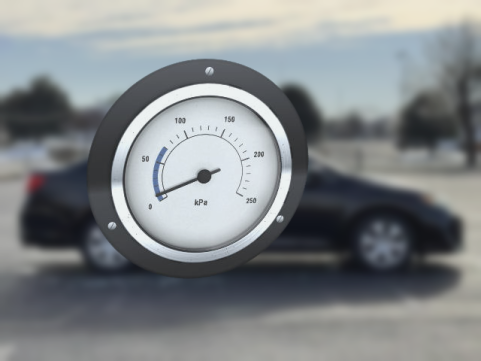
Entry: 10 kPa
